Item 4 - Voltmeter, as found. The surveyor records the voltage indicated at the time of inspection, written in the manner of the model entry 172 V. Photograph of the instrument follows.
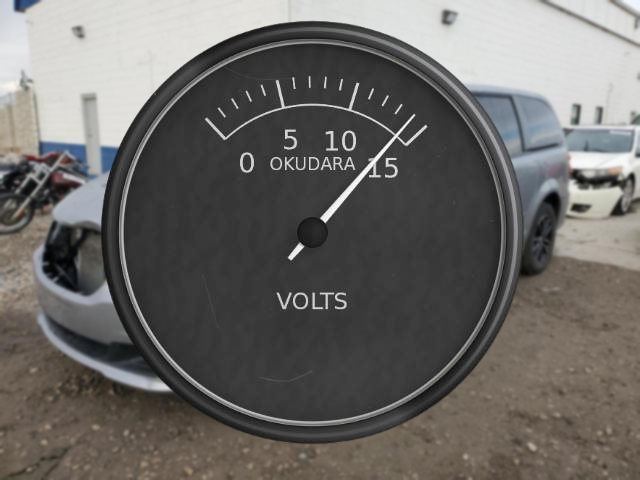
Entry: 14 V
